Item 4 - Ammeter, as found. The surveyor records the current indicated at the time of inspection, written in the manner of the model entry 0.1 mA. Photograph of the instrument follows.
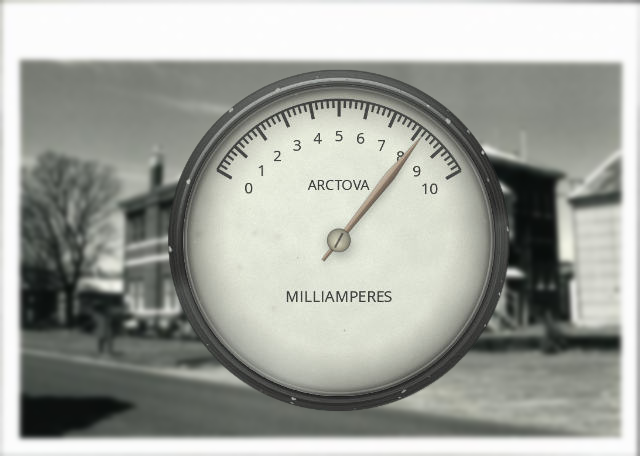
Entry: 8.2 mA
